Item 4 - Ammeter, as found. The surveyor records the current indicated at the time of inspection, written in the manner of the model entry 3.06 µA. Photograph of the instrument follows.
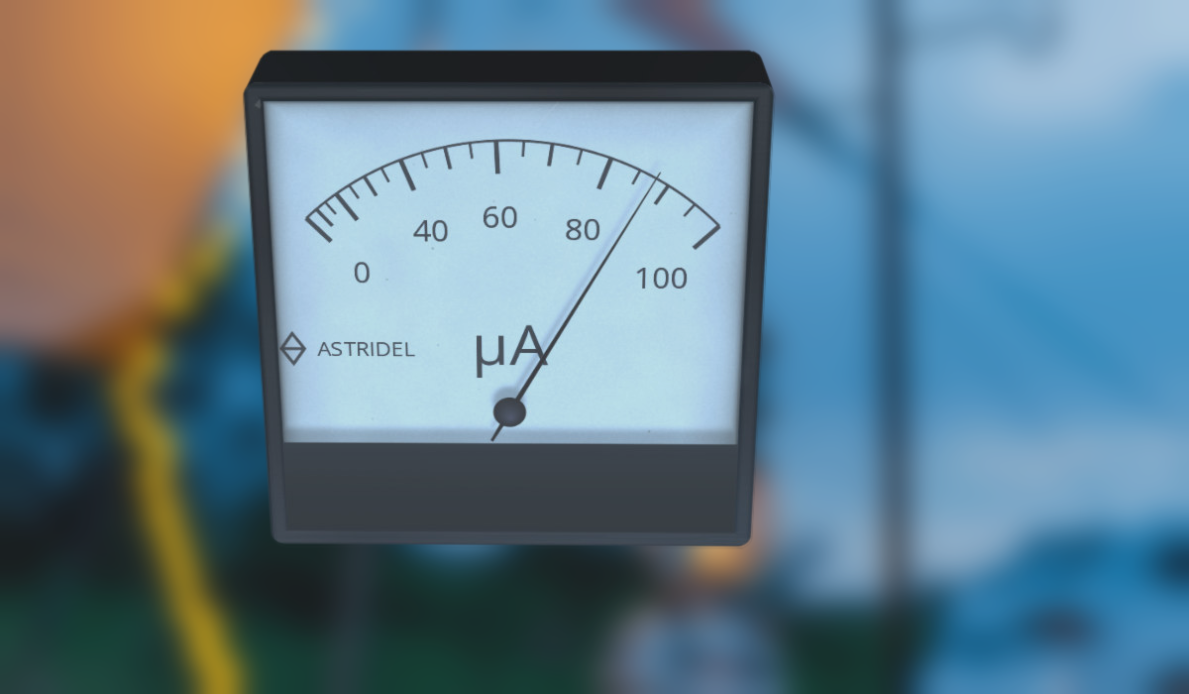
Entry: 87.5 µA
